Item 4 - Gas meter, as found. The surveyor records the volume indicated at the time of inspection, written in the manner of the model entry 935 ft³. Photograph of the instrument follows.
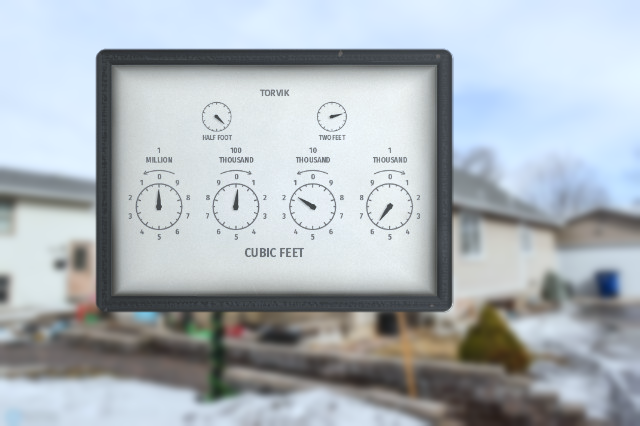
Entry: 1600 ft³
